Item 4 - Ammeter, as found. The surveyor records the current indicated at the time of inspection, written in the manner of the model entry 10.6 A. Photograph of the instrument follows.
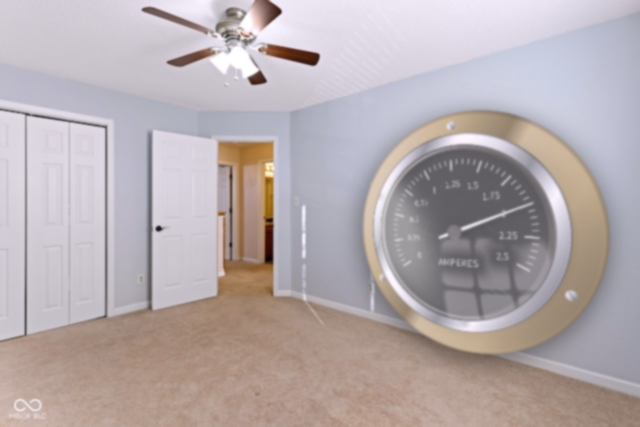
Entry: 2 A
